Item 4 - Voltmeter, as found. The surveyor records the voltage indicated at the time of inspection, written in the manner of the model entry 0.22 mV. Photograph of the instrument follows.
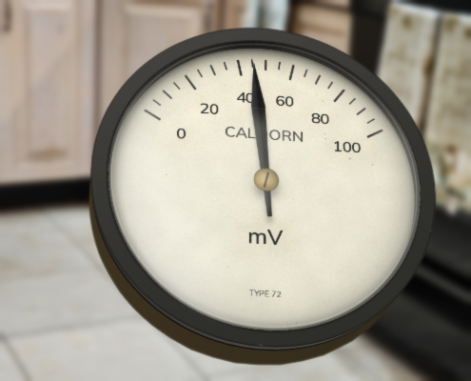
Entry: 45 mV
